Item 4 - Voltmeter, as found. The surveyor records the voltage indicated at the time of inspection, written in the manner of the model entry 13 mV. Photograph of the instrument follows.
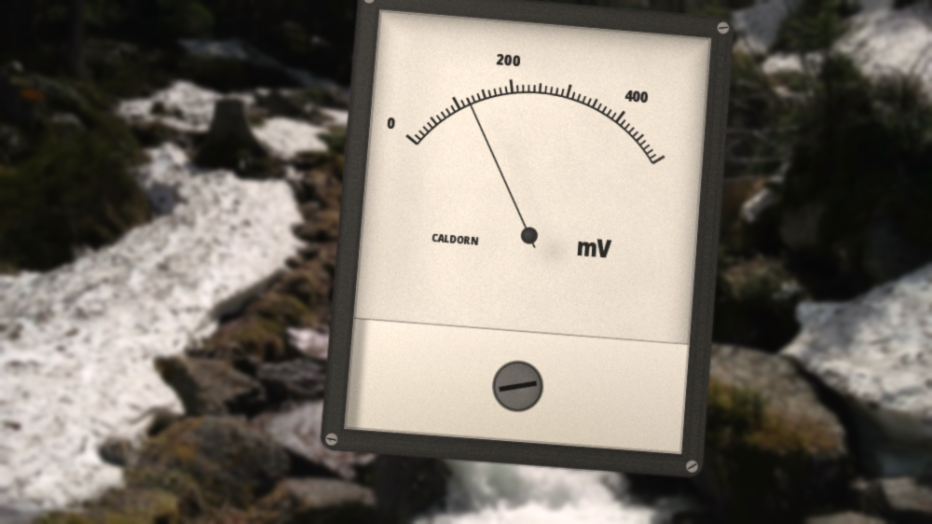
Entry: 120 mV
